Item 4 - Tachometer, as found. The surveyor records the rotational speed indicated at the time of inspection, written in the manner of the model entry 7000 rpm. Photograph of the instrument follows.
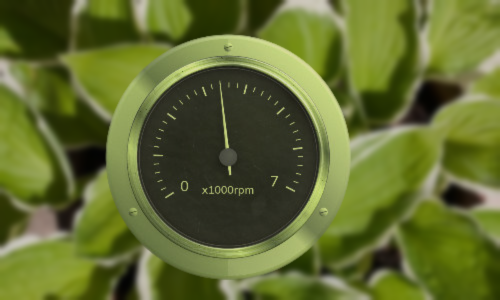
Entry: 3400 rpm
